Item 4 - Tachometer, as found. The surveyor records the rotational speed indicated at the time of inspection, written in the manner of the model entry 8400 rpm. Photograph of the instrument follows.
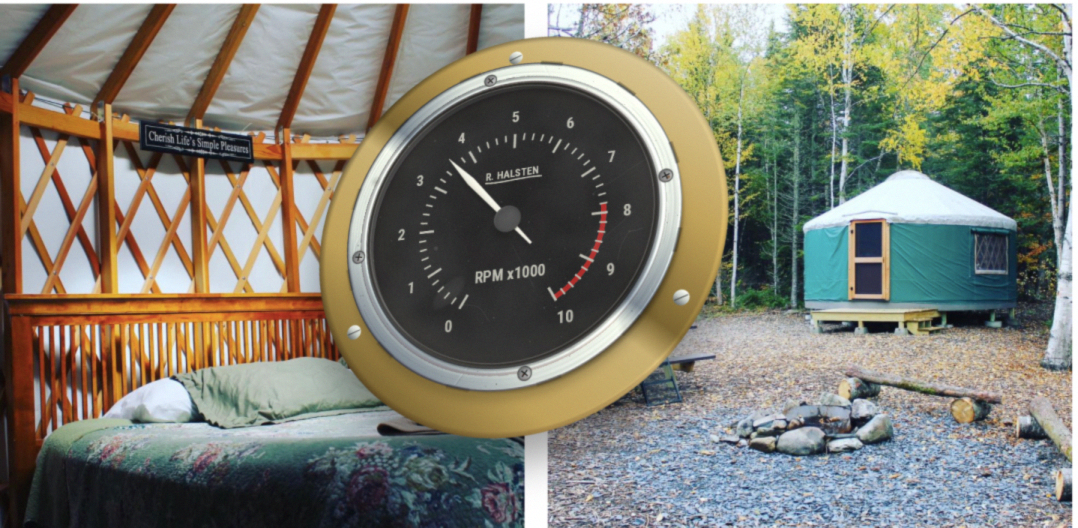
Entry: 3600 rpm
